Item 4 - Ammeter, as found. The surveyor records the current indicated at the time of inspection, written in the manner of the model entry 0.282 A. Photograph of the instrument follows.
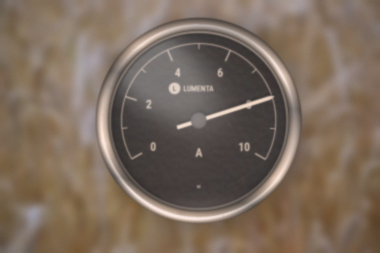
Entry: 8 A
